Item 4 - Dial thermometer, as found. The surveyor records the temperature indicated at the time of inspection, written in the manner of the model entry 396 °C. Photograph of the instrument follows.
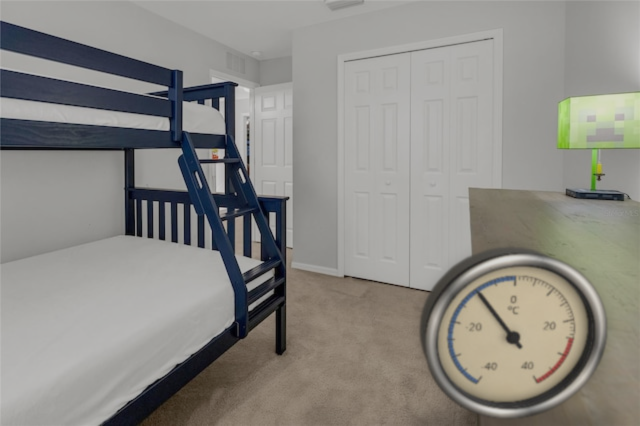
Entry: -10 °C
